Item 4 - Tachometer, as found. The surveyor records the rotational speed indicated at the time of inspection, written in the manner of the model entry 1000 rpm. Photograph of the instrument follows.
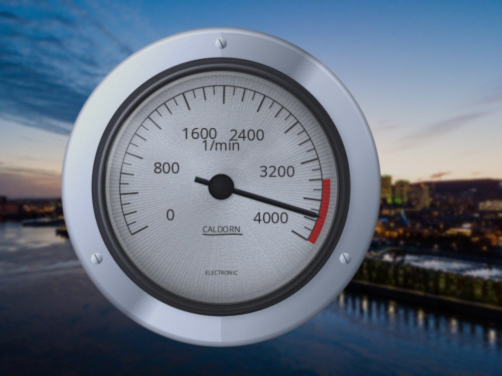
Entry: 3750 rpm
